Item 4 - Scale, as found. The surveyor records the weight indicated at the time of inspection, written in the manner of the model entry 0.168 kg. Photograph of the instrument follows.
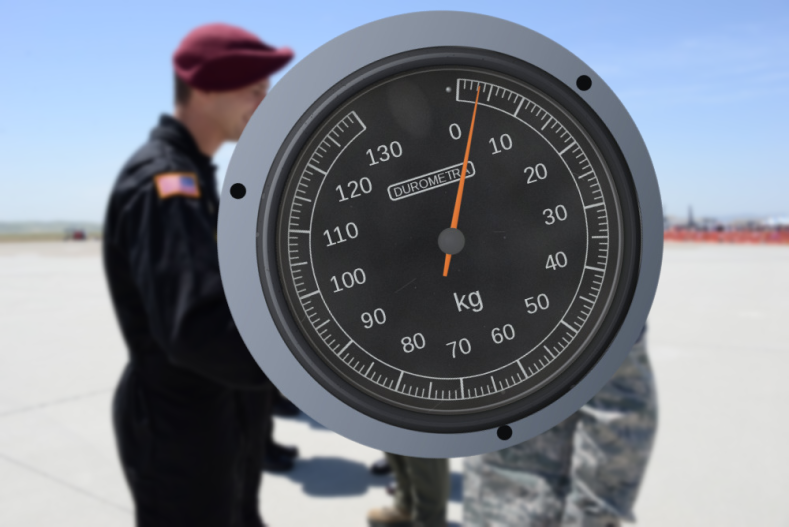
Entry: 3 kg
